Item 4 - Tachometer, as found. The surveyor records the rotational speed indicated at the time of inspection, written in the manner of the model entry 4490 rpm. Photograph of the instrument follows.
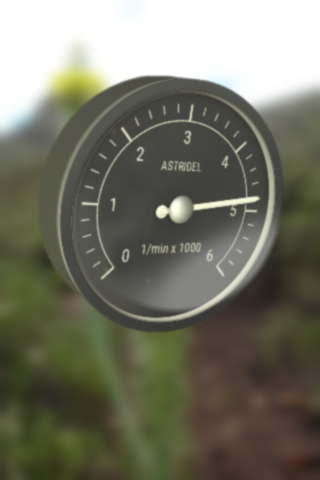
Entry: 4800 rpm
